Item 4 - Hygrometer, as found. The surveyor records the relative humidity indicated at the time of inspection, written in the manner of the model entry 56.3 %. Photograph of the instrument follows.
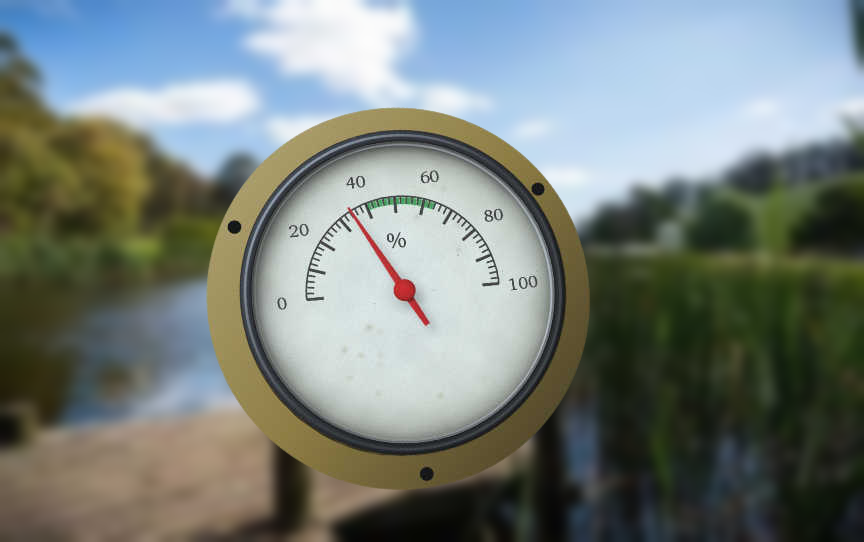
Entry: 34 %
